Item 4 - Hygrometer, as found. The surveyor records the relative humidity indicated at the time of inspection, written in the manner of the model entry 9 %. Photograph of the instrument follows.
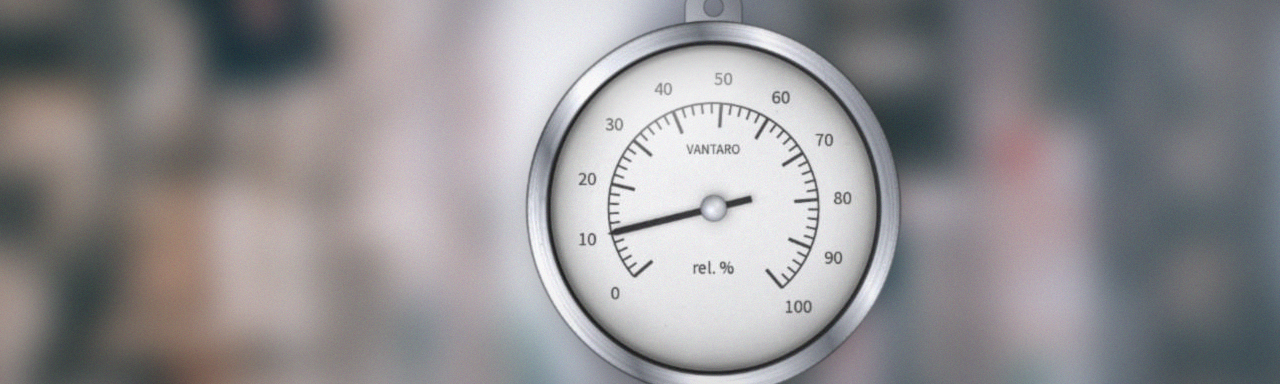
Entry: 10 %
